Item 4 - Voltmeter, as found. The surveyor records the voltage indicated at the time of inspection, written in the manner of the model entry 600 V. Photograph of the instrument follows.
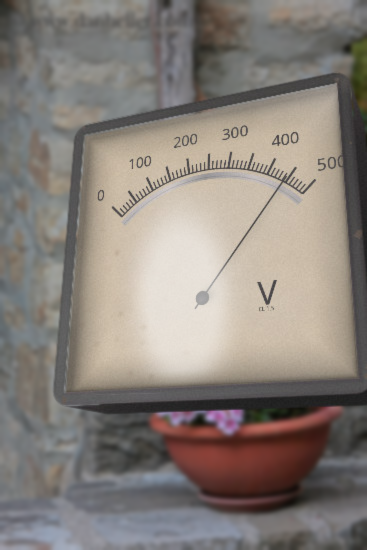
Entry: 450 V
